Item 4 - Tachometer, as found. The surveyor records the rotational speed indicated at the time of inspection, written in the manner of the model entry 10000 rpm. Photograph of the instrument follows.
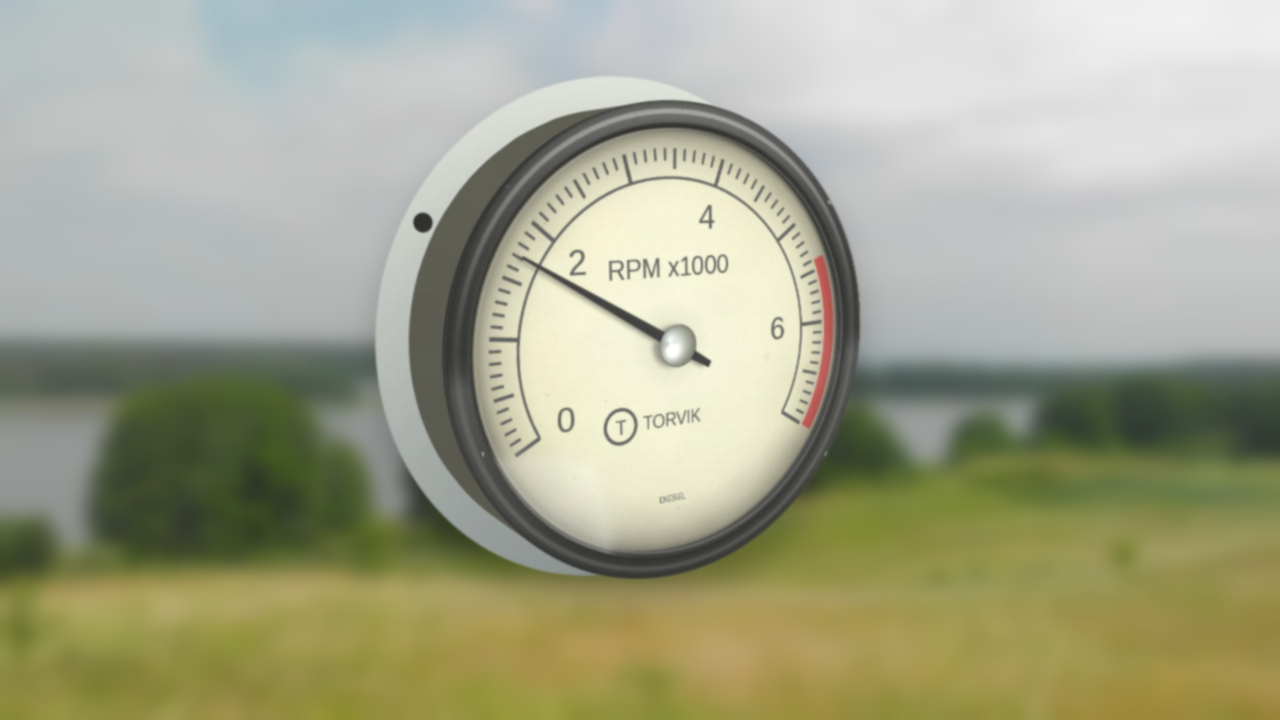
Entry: 1700 rpm
